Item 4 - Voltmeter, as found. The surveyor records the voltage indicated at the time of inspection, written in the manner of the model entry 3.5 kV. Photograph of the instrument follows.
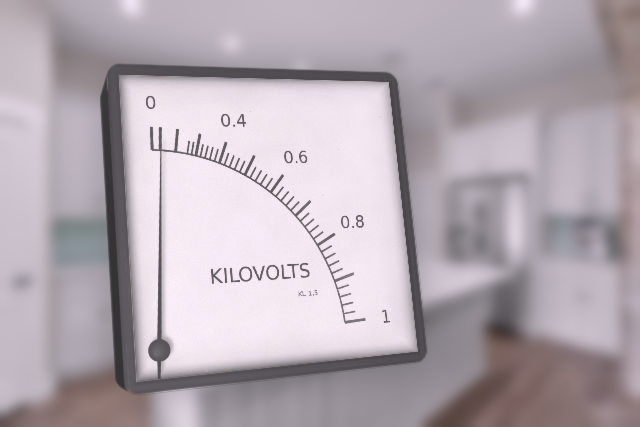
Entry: 0.1 kV
